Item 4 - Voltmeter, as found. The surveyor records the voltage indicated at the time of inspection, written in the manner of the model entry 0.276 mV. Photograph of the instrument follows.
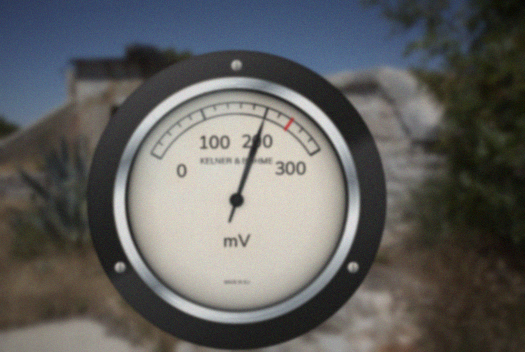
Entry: 200 mV
